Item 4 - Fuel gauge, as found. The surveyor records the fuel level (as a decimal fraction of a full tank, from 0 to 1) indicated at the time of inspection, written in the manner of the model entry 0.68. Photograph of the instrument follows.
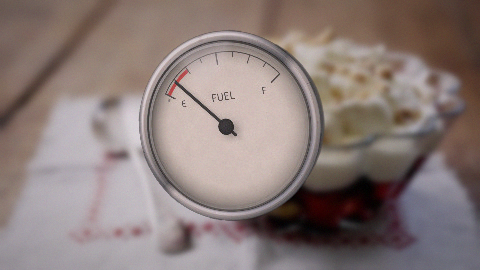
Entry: 0.125
